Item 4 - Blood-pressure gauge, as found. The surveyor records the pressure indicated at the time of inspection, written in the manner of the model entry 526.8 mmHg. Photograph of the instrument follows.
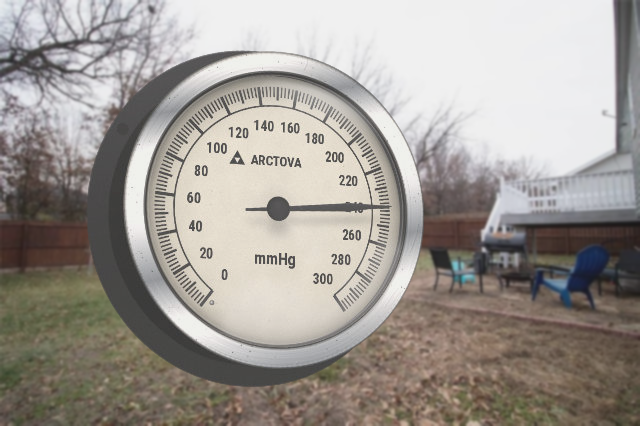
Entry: 240 mmHg
